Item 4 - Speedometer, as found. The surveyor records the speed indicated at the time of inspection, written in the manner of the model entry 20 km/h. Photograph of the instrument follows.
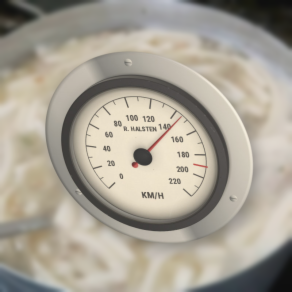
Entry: 145 km/h
